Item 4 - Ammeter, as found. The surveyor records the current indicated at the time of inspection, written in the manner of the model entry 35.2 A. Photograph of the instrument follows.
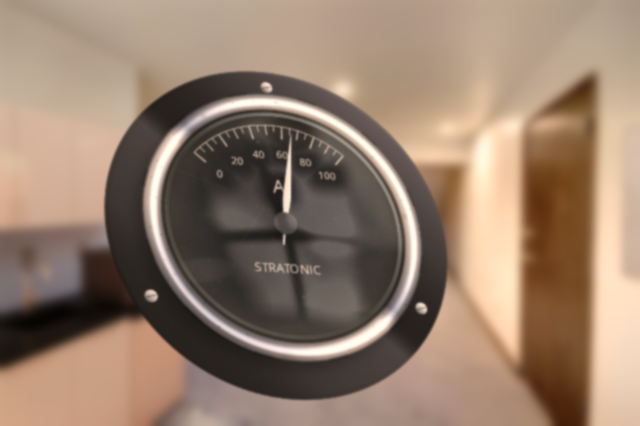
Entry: 65 A
